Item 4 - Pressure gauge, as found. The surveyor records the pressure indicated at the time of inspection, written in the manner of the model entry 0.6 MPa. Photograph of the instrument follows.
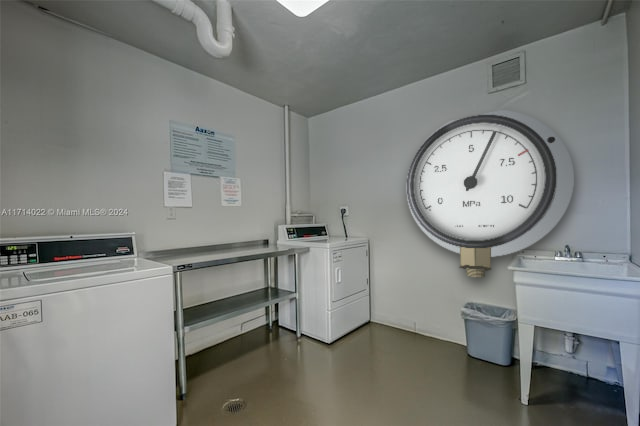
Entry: 6 MPa
